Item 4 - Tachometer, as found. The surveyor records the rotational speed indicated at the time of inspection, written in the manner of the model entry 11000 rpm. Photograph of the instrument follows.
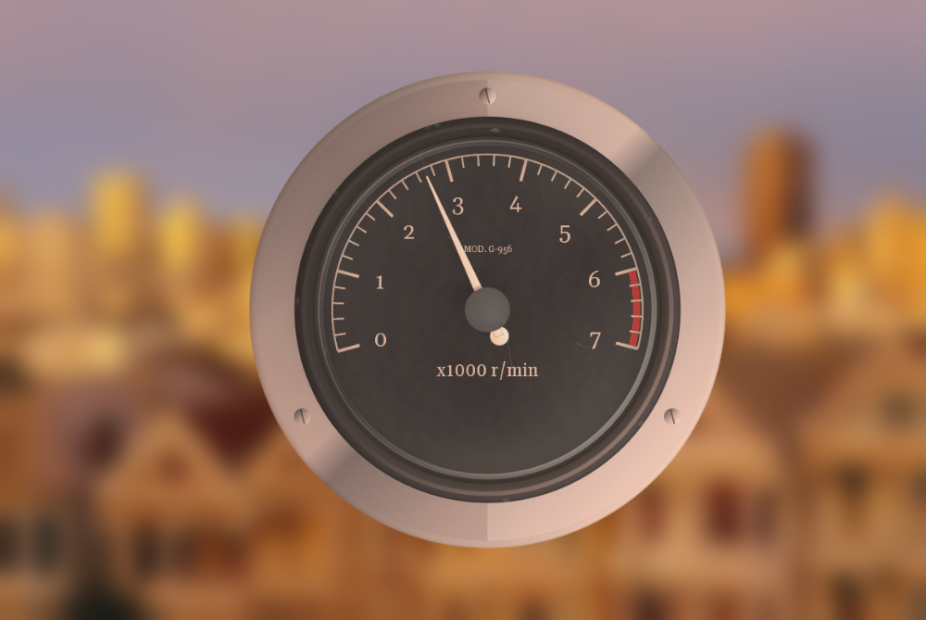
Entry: 2700 rpm
